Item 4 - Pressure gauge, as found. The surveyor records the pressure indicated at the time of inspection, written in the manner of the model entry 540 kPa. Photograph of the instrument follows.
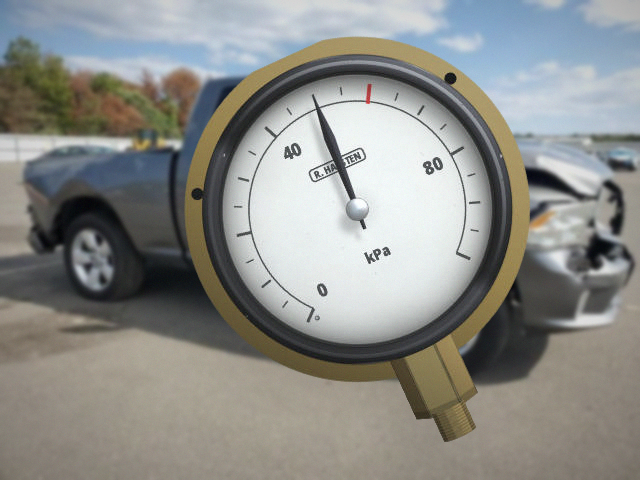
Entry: 50 kPa
